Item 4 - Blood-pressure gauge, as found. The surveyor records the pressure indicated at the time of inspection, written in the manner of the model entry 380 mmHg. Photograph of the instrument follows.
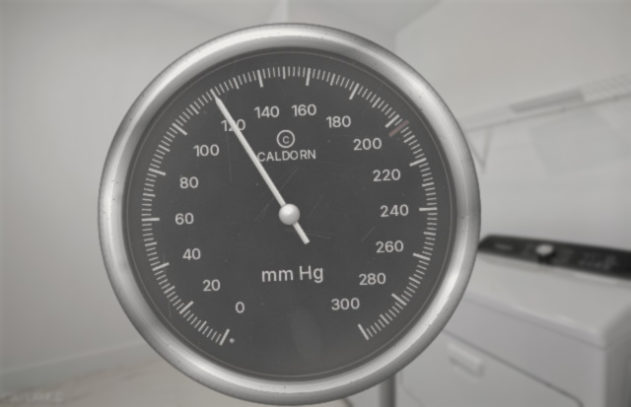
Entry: 120 mmHg
